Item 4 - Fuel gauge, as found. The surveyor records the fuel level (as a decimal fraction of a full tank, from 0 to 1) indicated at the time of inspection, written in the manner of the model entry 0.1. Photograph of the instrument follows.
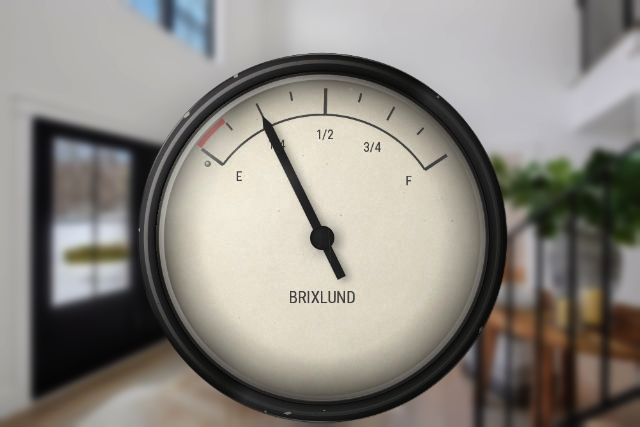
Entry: 0.25
